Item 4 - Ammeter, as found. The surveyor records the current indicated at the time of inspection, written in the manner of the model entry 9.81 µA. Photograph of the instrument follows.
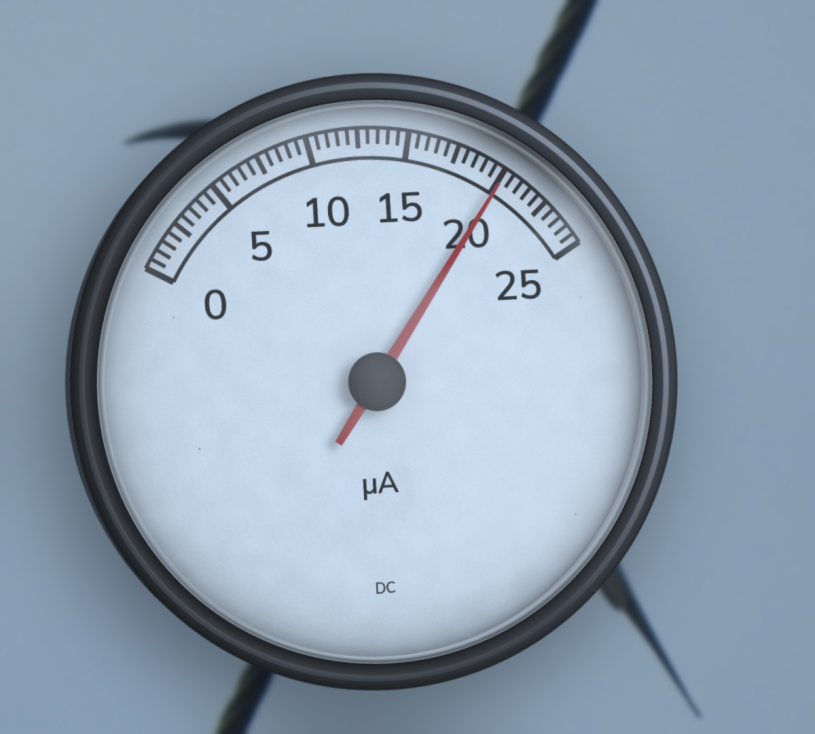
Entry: 20 µA
